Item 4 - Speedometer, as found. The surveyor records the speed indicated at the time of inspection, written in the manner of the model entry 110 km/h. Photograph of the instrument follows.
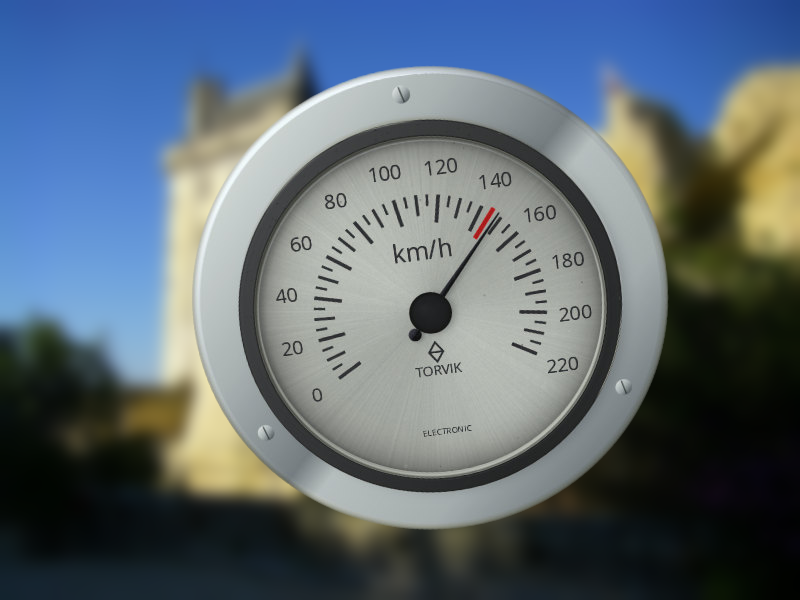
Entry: 147.5 km/h
